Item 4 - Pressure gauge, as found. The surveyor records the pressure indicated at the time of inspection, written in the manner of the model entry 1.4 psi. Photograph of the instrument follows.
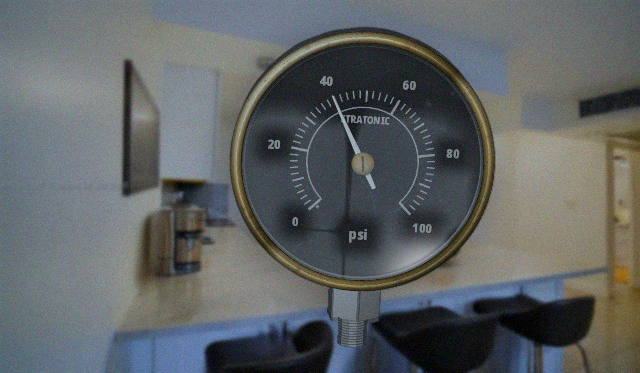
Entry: 40 psi
